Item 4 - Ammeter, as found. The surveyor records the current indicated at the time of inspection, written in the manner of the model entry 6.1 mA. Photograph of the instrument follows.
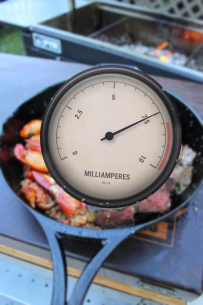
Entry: 7.5 mA
